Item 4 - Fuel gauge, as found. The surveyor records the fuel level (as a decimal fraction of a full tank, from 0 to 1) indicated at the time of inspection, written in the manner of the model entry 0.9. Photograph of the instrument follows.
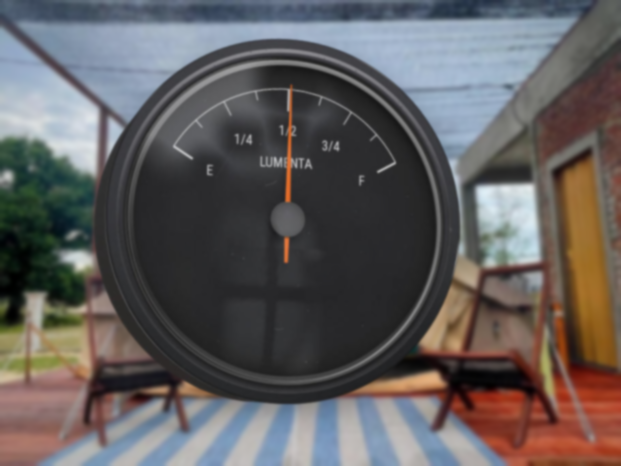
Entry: 0.5
